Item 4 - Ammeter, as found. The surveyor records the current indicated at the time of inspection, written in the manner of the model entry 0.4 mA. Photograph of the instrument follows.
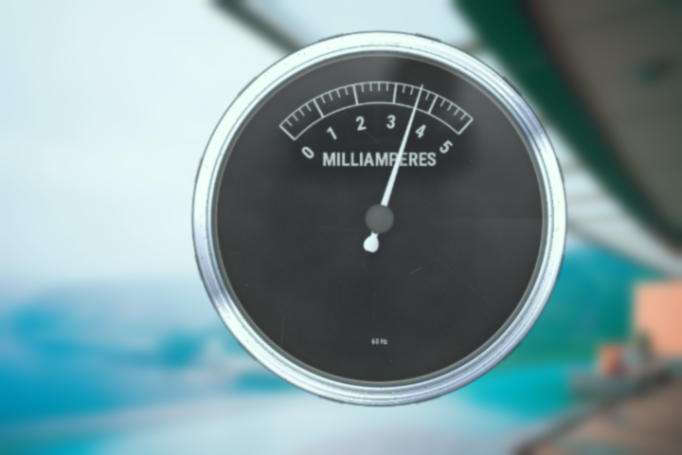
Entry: 3.6 mA
